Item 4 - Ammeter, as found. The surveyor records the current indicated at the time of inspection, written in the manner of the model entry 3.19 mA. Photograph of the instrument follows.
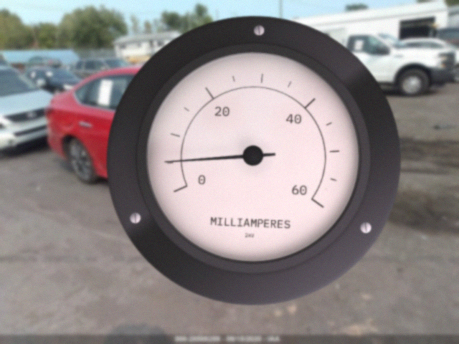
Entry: 5 mA
